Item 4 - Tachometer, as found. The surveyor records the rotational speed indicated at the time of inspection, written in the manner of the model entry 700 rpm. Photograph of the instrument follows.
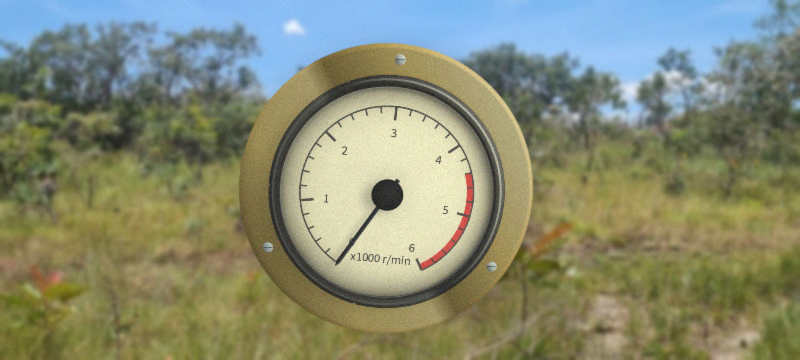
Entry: 0 rpm
